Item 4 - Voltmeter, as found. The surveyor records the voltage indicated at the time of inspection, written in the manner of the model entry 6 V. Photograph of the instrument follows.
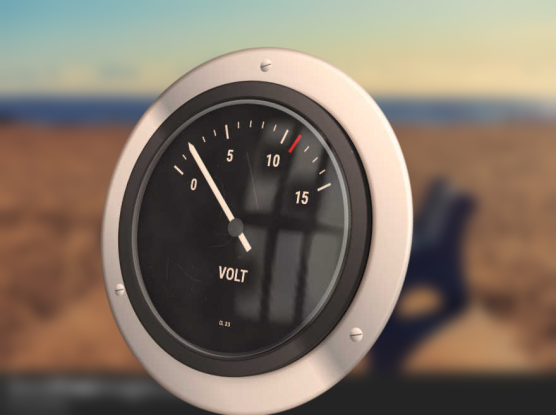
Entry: 2 V
